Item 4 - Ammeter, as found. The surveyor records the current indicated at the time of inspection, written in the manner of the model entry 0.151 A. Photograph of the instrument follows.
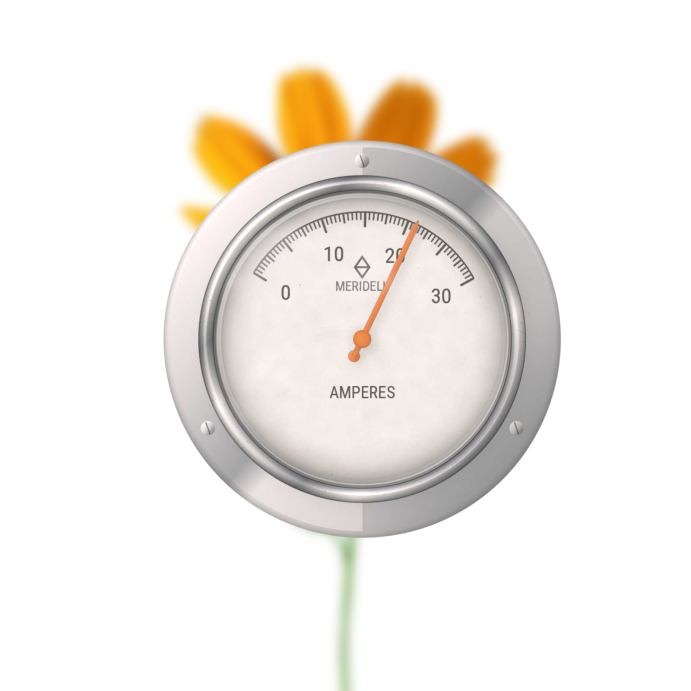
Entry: 21 A
